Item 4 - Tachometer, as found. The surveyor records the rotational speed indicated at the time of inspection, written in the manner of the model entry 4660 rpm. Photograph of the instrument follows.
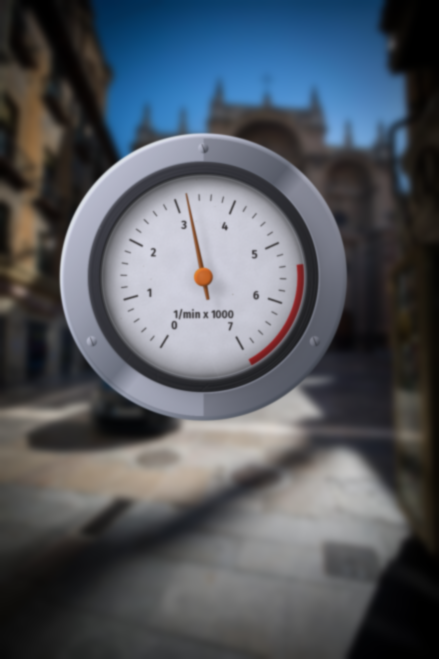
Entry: 3200 rpm
